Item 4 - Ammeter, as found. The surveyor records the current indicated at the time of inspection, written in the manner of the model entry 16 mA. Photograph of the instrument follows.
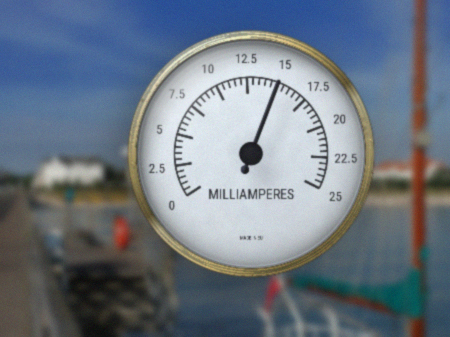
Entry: 15 mA
